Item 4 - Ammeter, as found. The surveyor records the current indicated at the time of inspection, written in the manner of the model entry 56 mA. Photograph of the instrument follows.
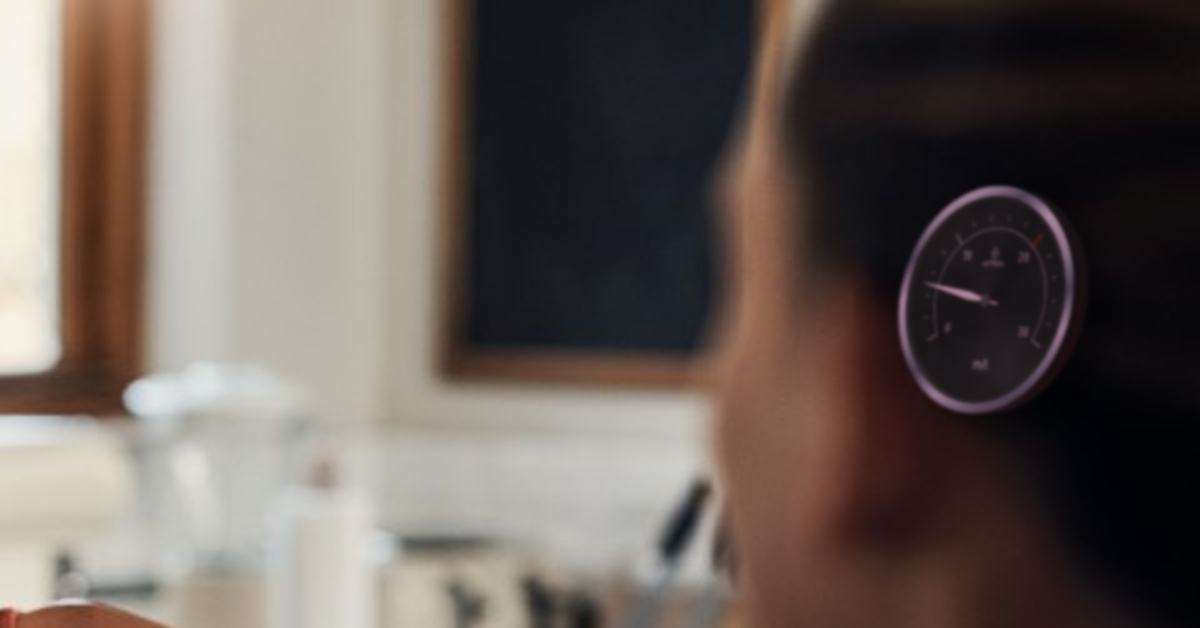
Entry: 5 mA
